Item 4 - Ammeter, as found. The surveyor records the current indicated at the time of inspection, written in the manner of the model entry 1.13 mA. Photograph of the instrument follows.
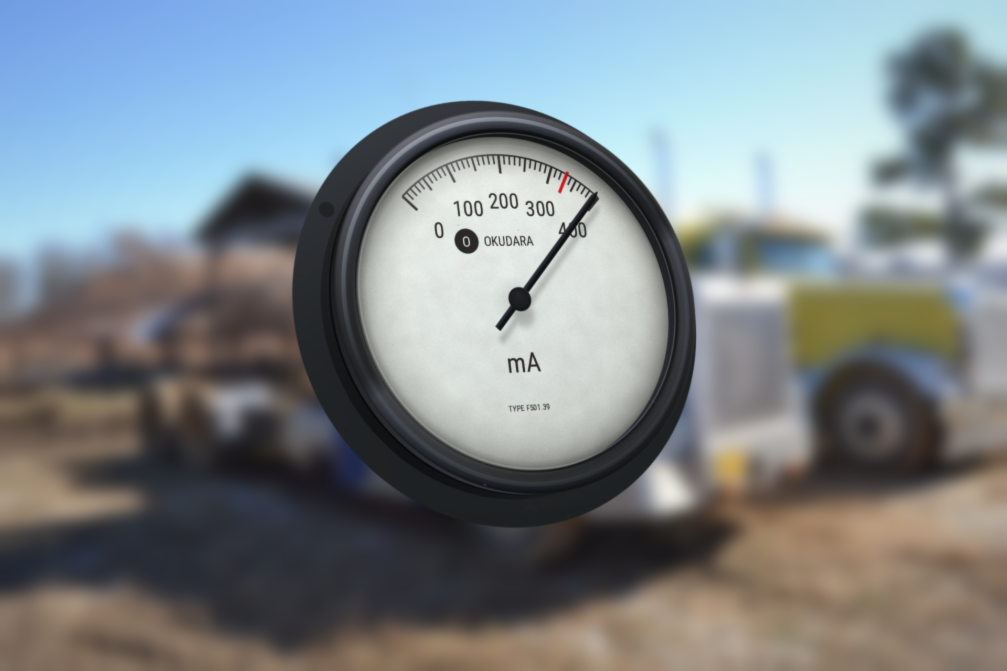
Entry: 390 mA
